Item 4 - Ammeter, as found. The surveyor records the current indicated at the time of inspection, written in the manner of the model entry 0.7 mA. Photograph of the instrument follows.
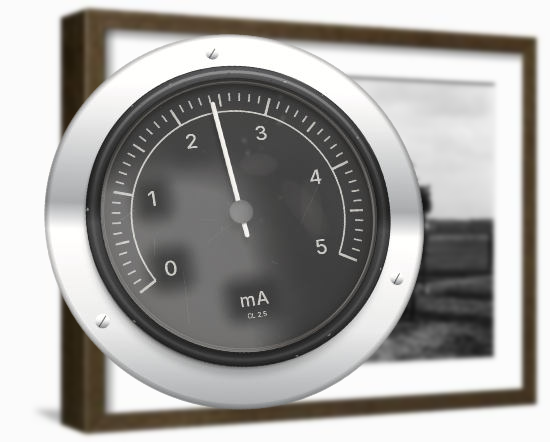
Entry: 2.4 mA
